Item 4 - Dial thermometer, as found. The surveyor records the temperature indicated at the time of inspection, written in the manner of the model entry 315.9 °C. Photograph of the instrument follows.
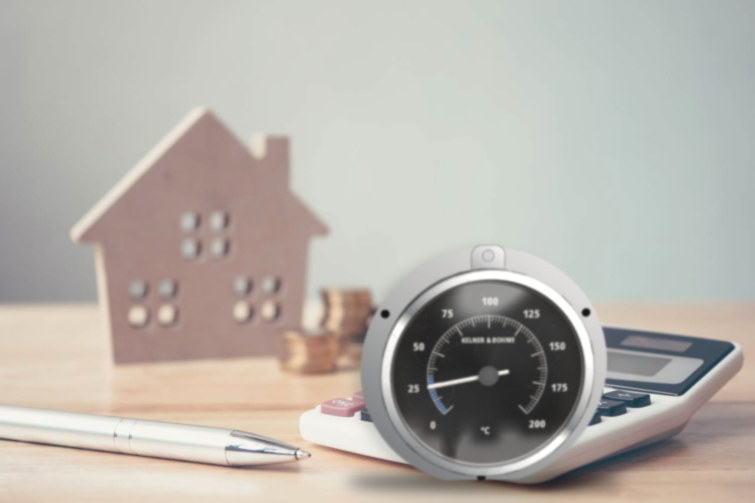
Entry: 25 °C
